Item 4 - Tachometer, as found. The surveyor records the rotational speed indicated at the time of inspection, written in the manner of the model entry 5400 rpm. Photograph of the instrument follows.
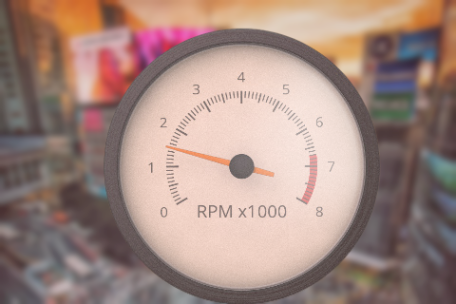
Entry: 1500 rpm
